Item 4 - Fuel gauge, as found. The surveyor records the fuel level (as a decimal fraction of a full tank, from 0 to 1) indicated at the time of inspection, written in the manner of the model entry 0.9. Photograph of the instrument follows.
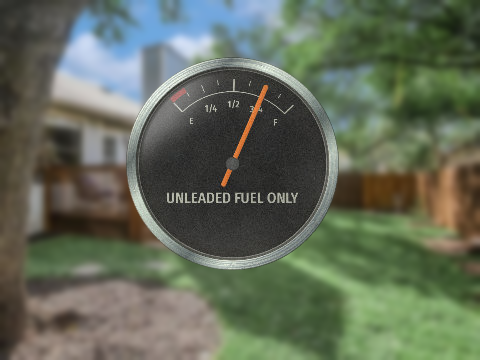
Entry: 0.75
